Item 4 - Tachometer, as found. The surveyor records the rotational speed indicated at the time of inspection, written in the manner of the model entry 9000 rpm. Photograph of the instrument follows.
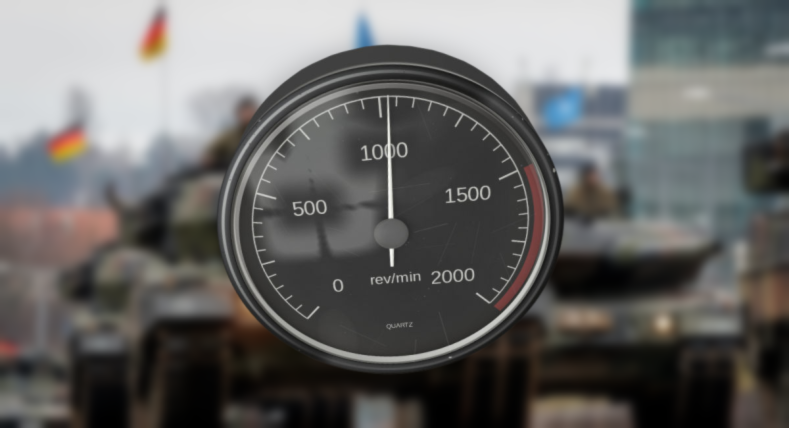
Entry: 1025 rpm
